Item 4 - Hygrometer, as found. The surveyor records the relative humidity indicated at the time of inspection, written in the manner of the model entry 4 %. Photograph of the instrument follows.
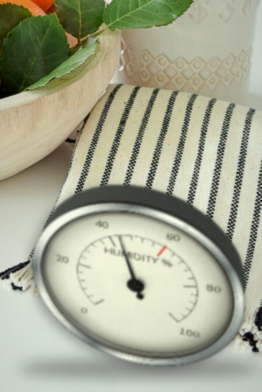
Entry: 44 %
